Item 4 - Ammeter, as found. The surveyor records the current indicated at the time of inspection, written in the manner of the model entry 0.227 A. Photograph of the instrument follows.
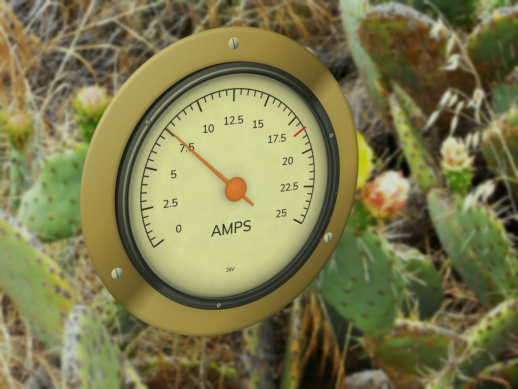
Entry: 7.5 A
